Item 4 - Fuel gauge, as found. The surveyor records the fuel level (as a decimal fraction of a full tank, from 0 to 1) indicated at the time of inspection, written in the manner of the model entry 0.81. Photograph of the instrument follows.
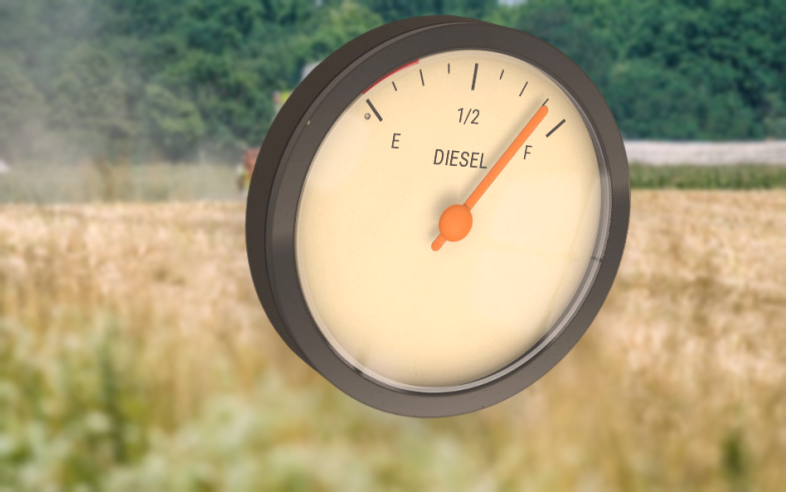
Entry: 0.875
